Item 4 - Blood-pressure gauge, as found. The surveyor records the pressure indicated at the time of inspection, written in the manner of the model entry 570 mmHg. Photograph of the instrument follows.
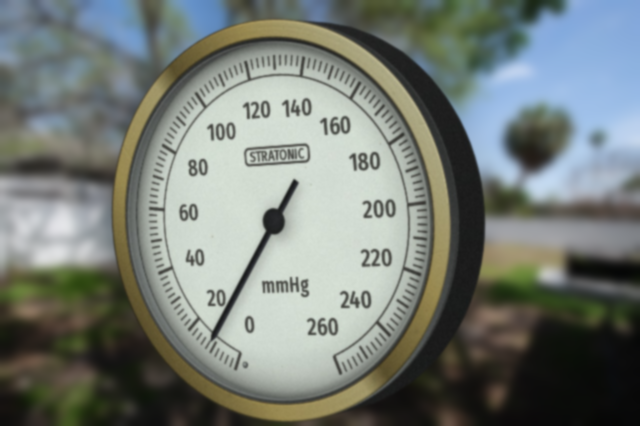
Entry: 10 mmHg
